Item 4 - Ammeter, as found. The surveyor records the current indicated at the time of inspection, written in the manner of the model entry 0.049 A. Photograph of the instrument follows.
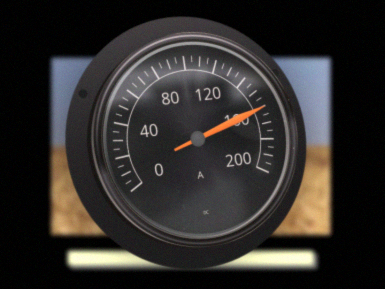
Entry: 160 A
